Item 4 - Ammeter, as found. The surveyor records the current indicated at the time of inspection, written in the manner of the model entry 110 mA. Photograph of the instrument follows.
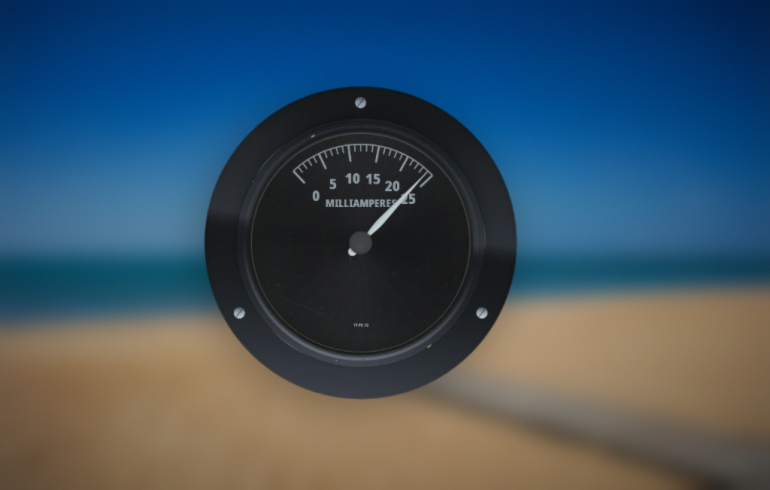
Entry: 24 mA
